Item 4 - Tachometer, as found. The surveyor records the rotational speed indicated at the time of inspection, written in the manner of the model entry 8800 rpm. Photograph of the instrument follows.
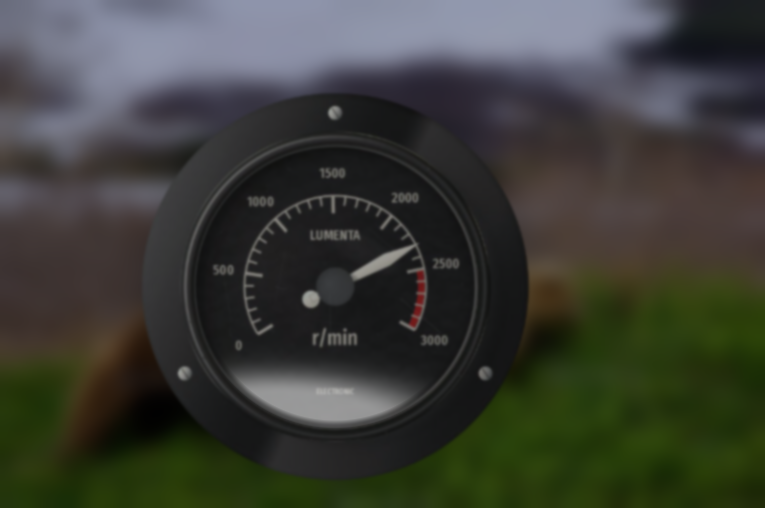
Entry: 2300 rpm
